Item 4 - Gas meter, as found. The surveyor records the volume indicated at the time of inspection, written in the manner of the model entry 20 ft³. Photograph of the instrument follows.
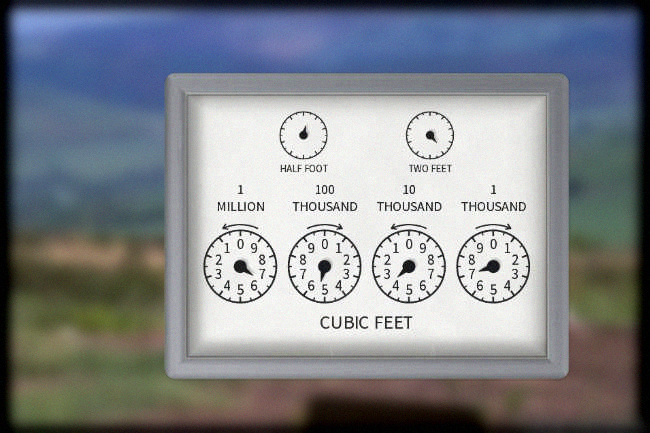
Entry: 653700 ft³
